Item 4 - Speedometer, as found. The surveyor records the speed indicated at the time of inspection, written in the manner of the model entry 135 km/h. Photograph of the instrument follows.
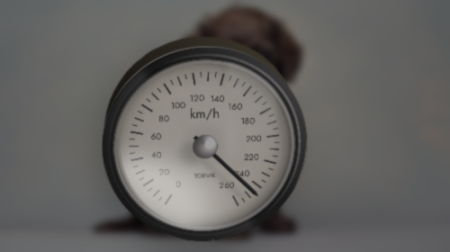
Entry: 245 km/h
